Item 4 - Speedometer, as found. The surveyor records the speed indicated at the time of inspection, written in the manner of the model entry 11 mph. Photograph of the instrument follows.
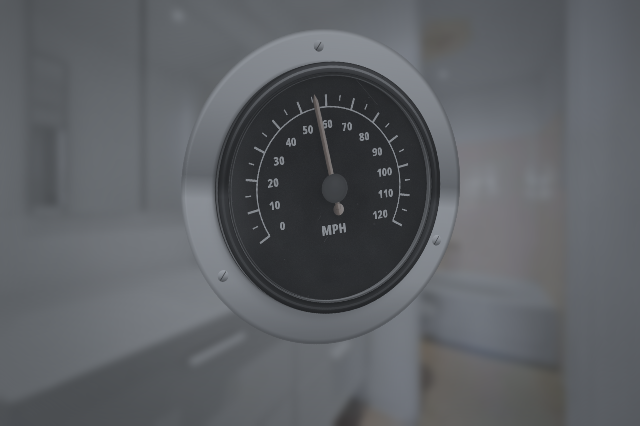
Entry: 55 mph
